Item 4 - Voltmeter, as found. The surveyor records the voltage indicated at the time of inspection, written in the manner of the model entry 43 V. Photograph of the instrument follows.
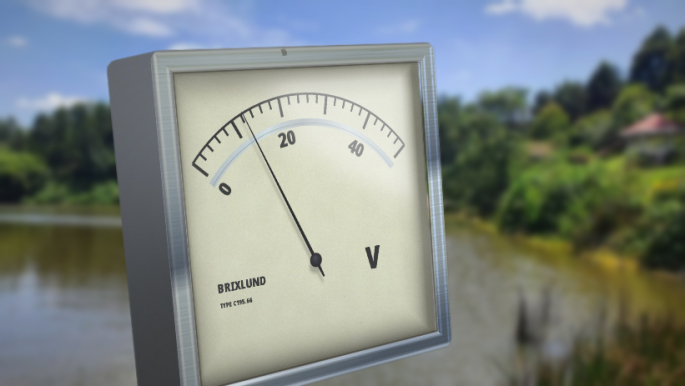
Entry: 12 V
